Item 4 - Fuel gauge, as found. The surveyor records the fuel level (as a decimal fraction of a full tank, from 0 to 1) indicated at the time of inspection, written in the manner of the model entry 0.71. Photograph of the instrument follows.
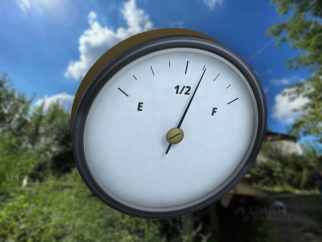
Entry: 0.625
